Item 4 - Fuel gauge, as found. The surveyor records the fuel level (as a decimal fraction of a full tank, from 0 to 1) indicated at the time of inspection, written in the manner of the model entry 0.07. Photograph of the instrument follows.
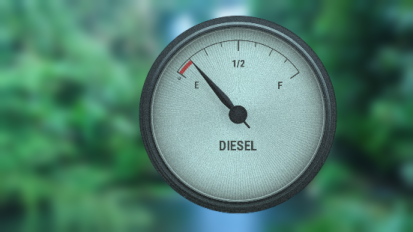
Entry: 0.125
